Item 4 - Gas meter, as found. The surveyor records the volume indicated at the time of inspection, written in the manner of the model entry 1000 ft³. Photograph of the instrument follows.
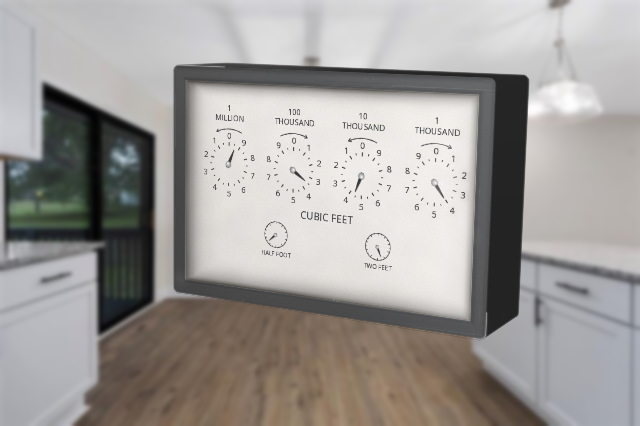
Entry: 934400 ft³
